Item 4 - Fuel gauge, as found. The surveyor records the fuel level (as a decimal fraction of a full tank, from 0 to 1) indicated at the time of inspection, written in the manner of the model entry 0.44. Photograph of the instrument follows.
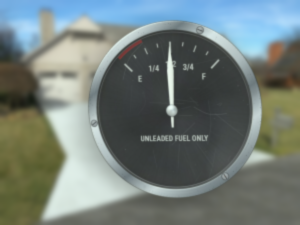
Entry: 0.5
